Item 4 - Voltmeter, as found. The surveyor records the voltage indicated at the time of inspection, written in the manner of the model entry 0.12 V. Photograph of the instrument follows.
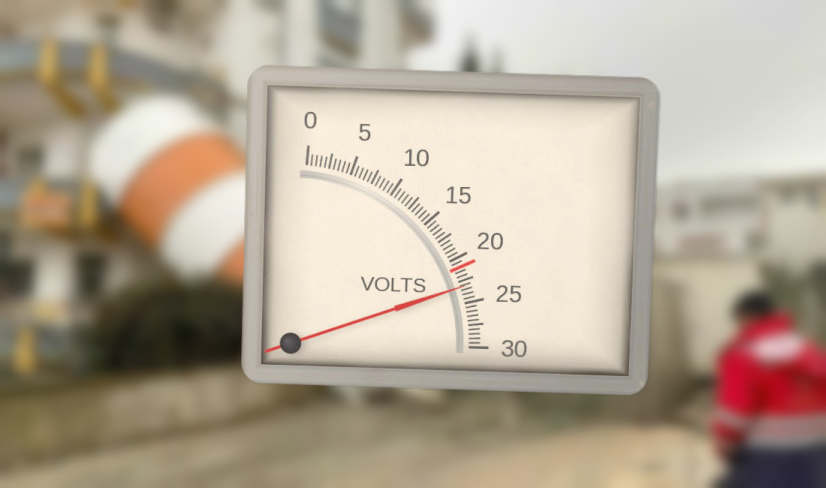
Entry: 23 V
